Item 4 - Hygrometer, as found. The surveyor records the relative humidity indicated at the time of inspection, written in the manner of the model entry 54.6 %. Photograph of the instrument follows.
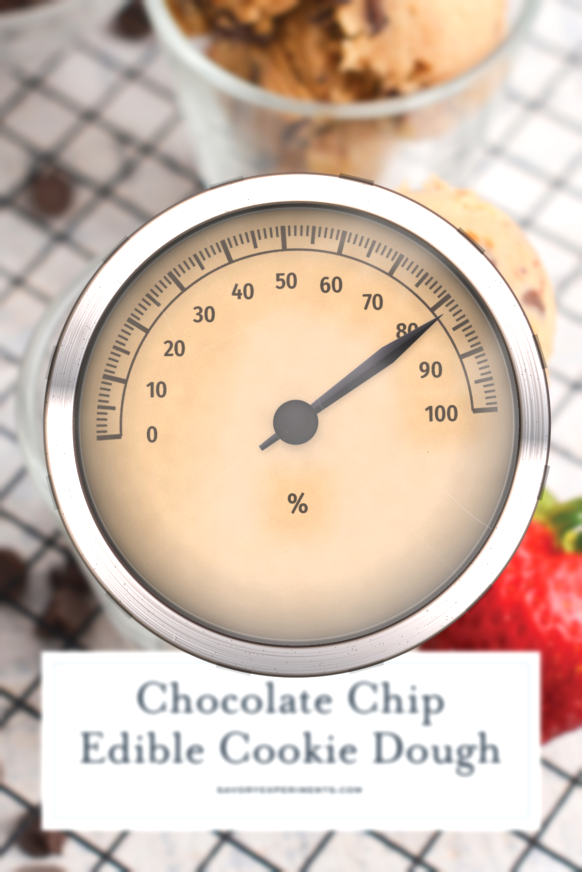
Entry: 82 %
